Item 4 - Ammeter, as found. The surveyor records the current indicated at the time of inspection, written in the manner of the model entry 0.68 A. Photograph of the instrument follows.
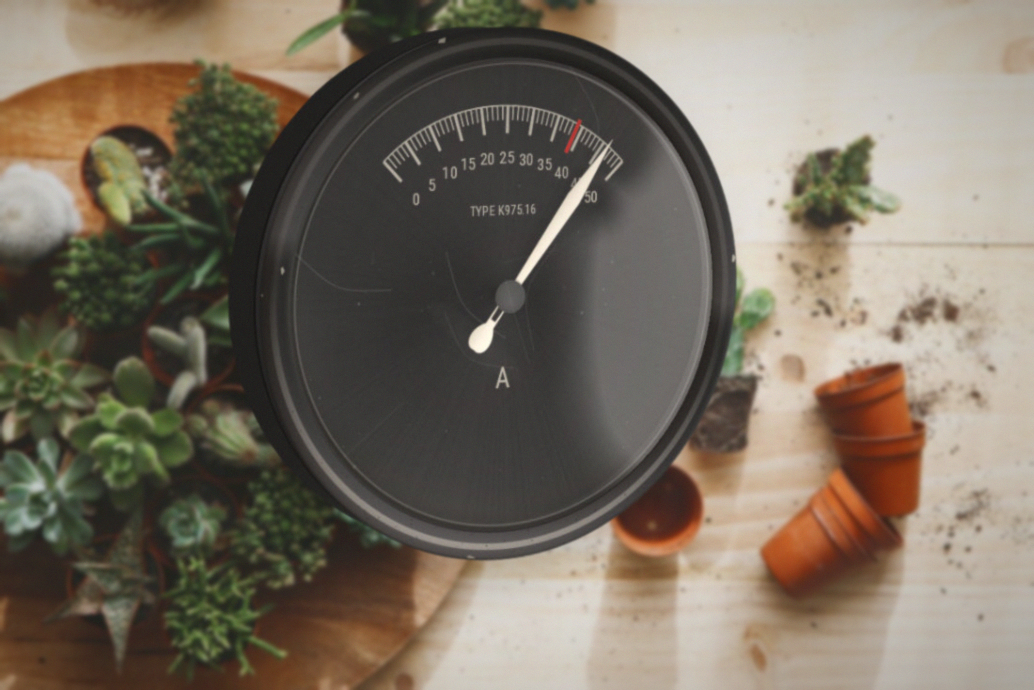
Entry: 45 A
